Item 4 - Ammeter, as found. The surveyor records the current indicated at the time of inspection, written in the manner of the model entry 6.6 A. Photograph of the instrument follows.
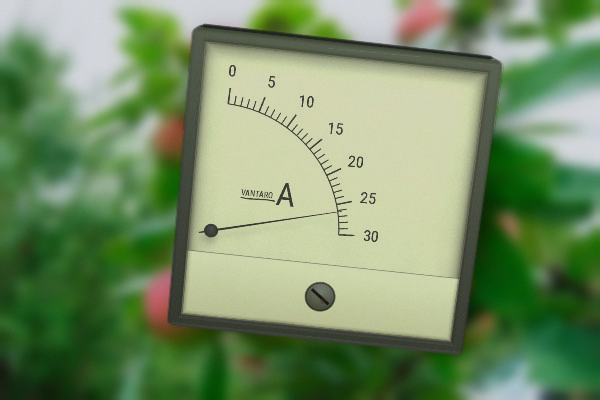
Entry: 26 A
